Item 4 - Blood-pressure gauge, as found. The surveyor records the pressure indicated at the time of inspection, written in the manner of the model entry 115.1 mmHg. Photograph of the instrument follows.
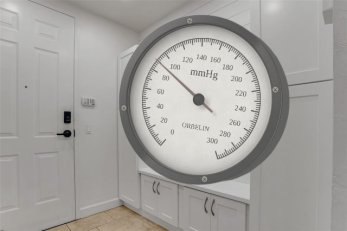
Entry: 90 mmHg
